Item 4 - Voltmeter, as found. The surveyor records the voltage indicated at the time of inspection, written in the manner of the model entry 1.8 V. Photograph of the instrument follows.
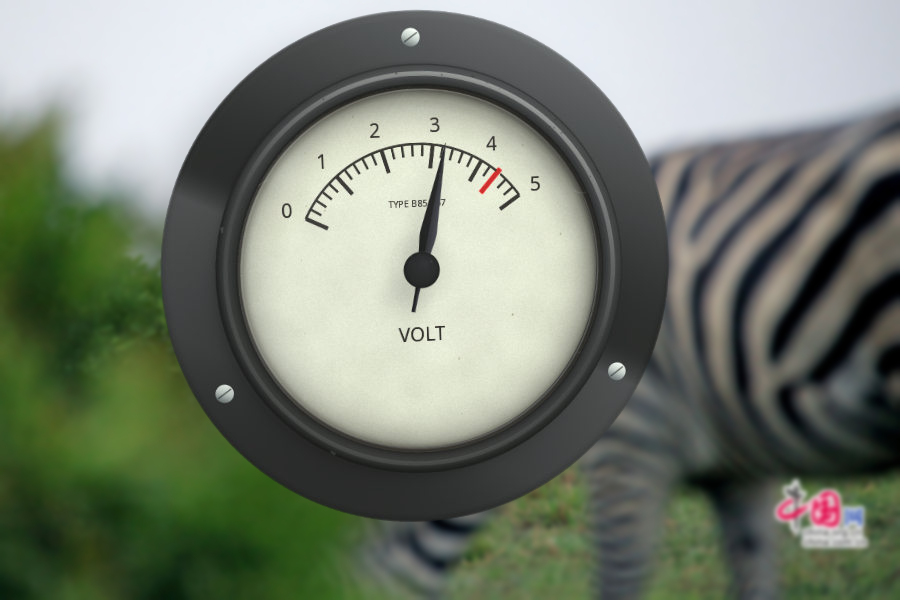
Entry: 3.2 V
